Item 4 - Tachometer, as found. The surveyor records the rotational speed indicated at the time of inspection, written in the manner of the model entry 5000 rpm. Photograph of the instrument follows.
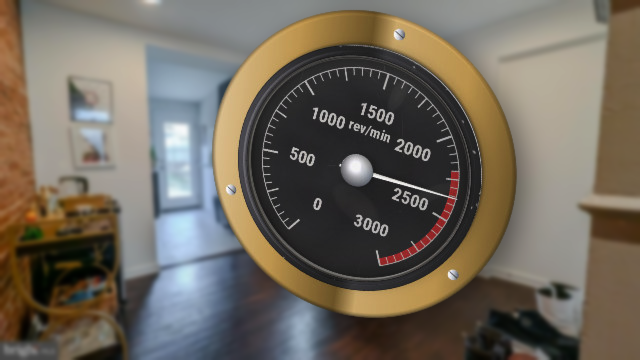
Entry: 2350 rpm
